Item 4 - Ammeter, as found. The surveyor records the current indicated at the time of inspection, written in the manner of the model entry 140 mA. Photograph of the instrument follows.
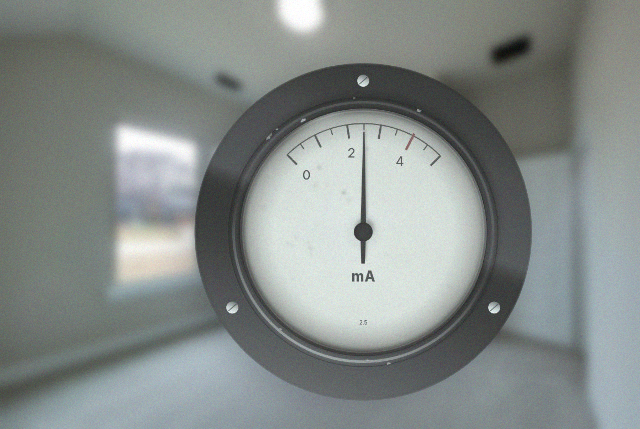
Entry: 2.5 mA
